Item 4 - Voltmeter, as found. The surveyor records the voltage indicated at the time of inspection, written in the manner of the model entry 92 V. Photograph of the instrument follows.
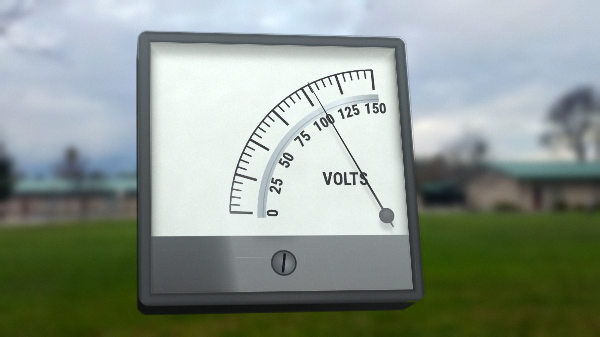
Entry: 105 V
